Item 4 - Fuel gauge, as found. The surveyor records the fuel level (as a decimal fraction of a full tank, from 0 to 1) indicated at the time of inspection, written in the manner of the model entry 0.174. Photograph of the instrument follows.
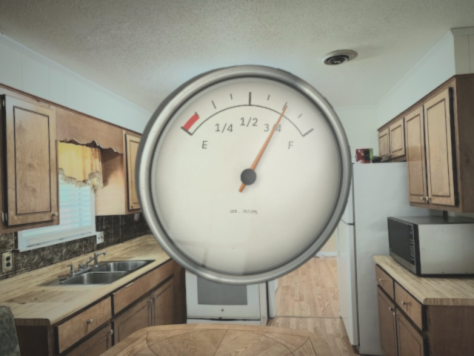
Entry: 0.75
